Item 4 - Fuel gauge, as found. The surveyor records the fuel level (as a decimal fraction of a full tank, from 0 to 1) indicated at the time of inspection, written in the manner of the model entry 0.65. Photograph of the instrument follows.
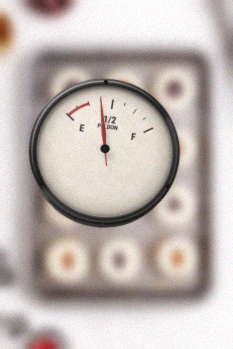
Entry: 0.375
